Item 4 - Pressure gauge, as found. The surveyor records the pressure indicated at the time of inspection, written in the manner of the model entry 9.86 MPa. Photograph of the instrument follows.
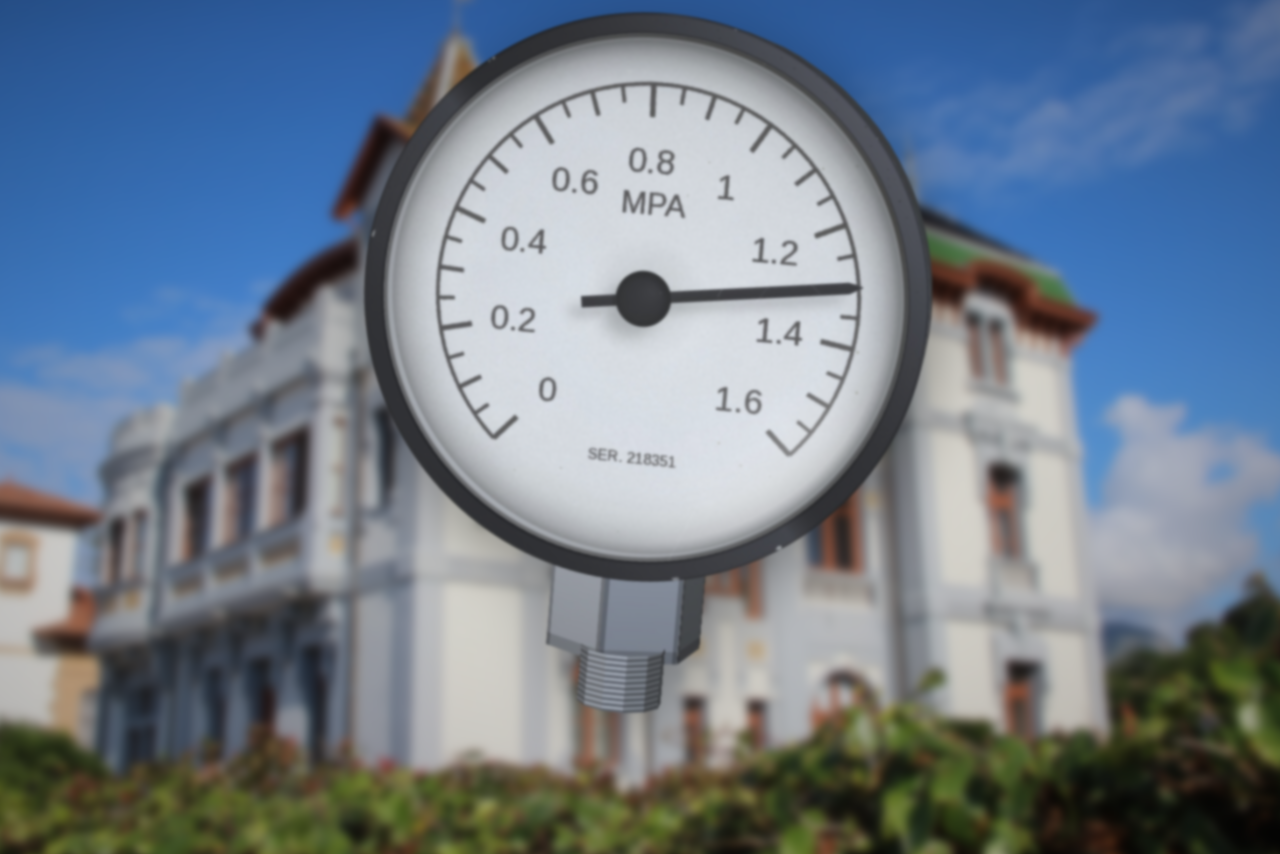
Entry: 1.3 MPa
